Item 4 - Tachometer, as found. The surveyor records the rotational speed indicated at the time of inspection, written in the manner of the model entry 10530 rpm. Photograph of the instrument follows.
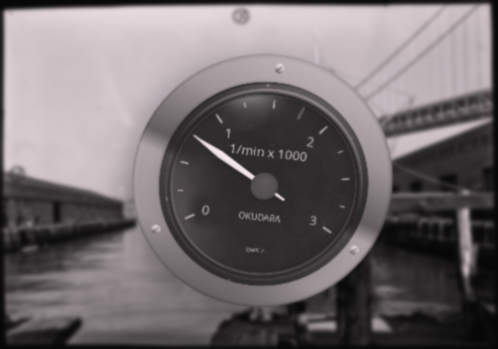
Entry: 750 rpm
